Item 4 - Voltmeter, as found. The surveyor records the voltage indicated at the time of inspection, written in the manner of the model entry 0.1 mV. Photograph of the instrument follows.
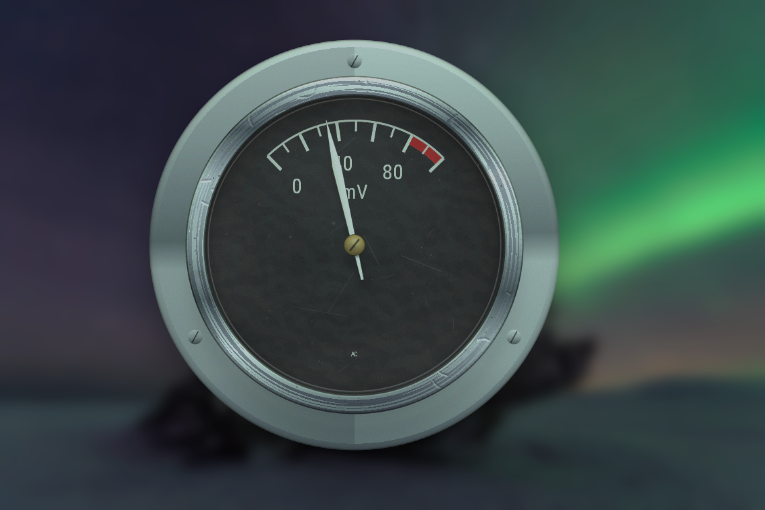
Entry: 35 mV
